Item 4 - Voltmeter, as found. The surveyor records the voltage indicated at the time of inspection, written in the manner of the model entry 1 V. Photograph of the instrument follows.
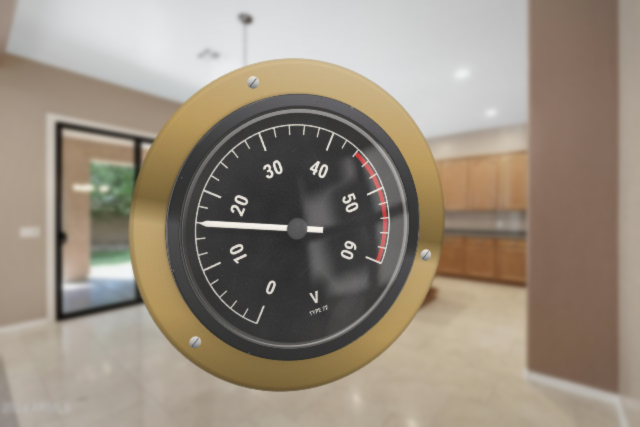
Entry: 16 V
